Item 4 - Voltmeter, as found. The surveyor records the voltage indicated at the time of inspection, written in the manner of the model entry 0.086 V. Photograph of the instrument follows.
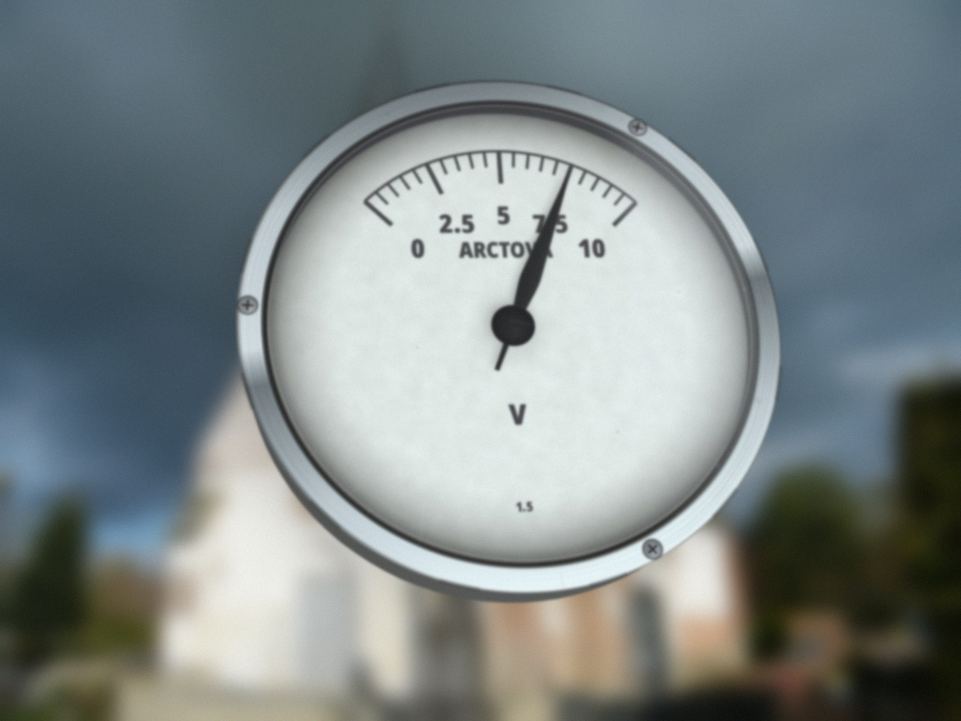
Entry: 7.5 V
